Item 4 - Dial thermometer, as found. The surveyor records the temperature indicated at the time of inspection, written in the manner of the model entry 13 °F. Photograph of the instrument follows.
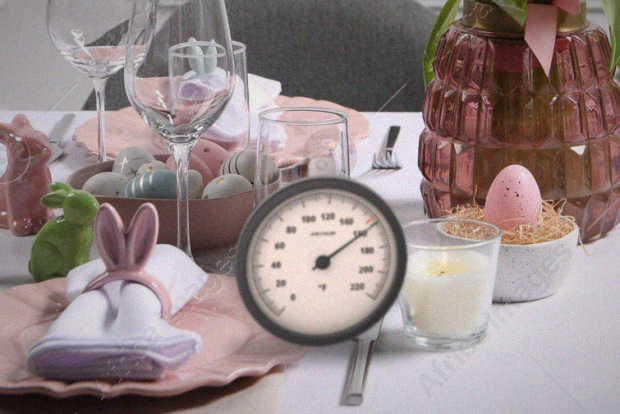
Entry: 160 °F
